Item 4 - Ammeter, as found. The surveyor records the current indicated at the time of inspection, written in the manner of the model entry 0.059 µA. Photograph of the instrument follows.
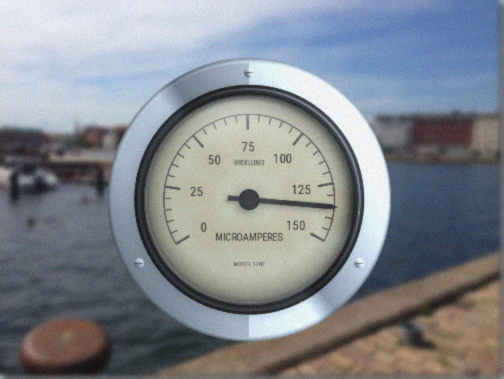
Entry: 135 µA
